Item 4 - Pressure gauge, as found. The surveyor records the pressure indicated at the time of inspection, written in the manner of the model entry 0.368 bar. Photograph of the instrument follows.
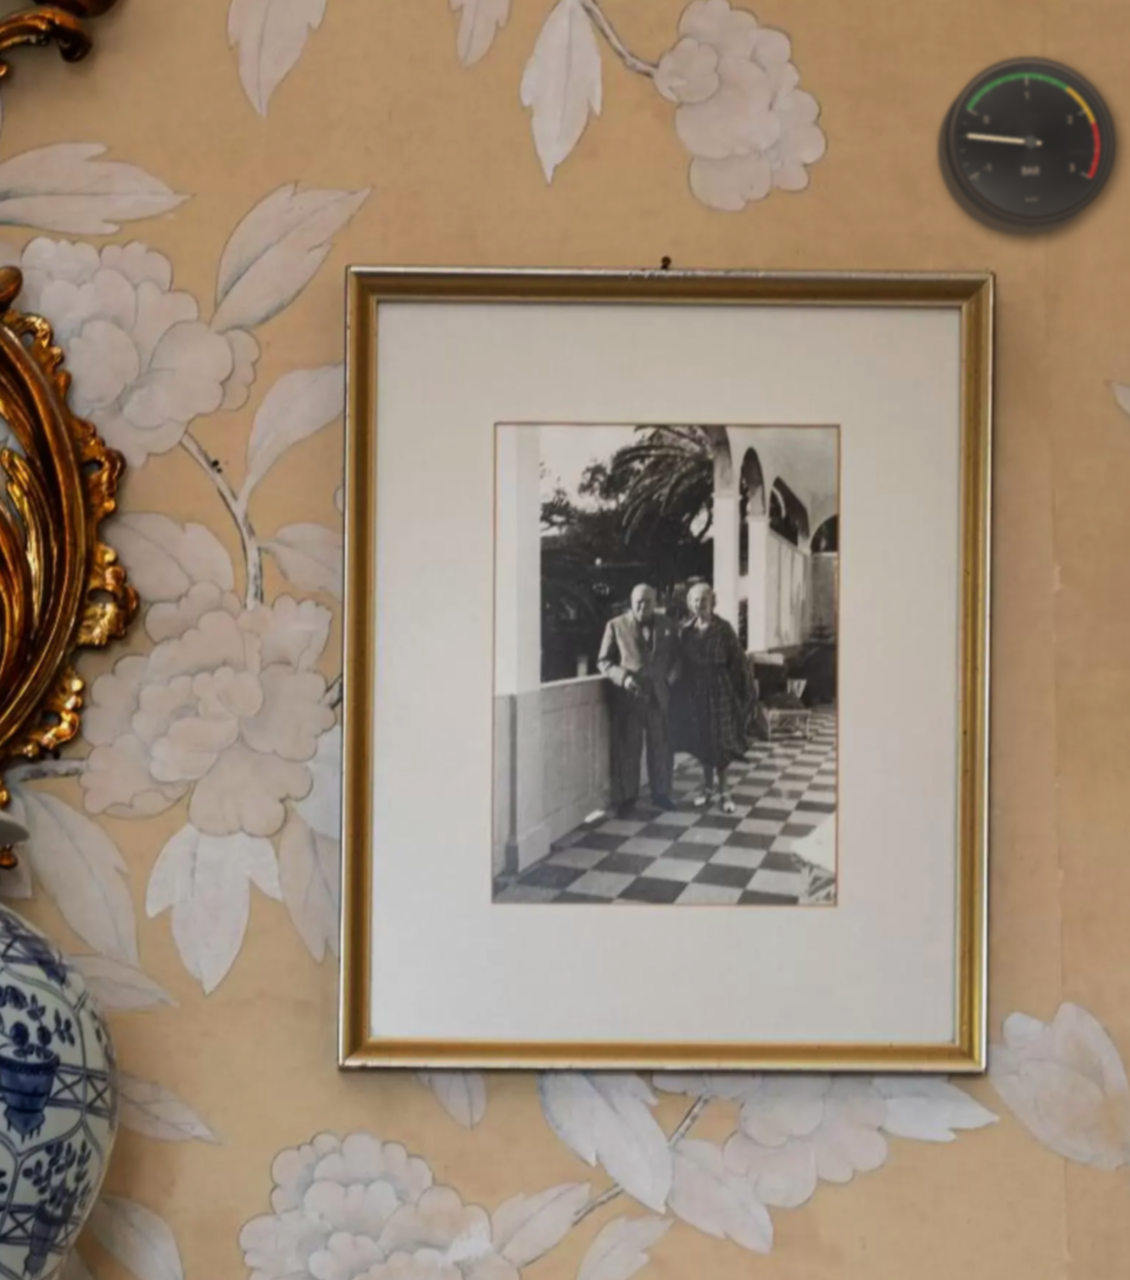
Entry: -0.4 bar
